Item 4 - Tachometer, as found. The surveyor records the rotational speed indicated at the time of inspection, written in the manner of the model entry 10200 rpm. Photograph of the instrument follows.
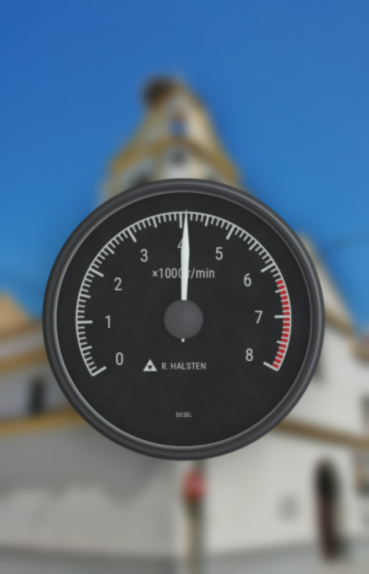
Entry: 4100 rpm
